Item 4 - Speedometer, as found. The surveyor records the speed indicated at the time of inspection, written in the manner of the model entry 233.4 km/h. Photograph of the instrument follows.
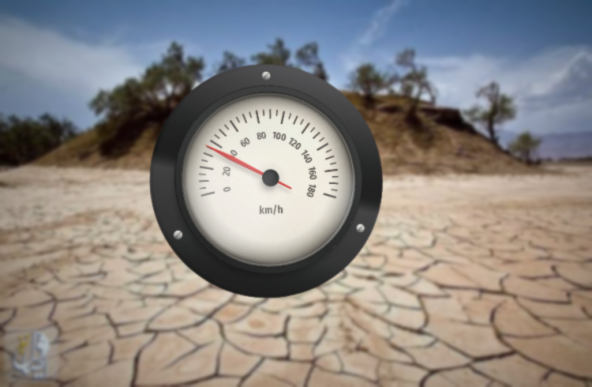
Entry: 35 km/h
